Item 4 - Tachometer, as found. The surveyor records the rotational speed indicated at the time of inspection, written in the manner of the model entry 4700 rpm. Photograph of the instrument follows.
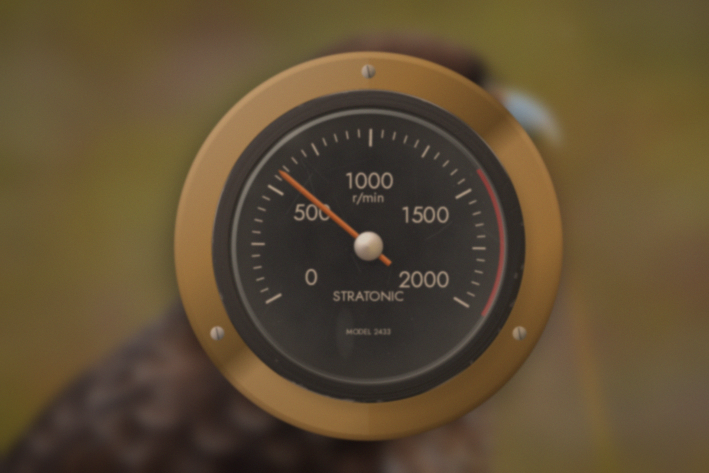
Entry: 575 rpm
